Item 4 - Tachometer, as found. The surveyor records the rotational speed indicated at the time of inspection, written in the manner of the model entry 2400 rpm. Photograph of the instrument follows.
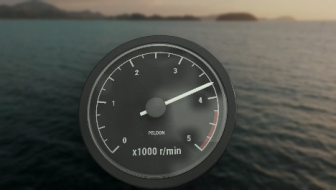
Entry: 3750 rpm
